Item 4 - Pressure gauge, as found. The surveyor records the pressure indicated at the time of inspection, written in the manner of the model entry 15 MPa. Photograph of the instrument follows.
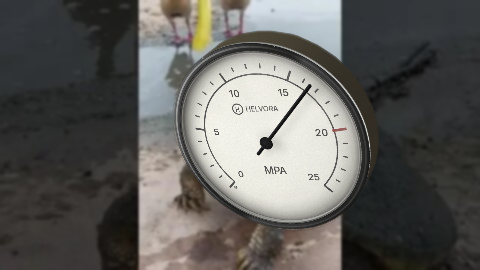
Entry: 16.5 MPa
